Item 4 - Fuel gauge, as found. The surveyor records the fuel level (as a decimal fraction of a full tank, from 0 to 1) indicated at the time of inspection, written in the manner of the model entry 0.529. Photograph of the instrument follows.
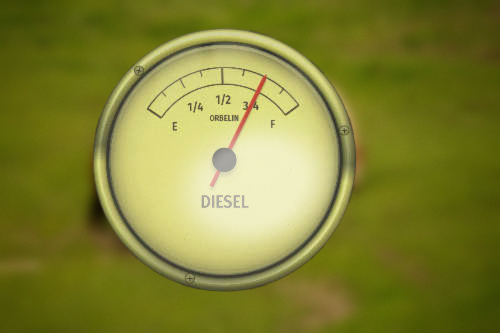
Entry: 0.75
